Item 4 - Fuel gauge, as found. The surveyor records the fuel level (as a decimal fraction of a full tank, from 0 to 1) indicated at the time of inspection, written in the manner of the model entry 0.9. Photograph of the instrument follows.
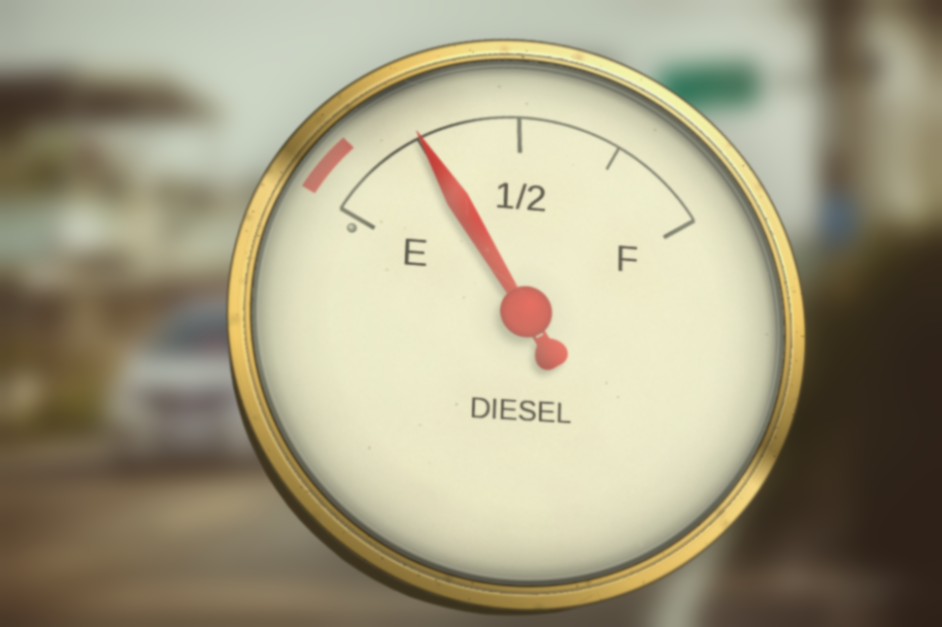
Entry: 0.25
